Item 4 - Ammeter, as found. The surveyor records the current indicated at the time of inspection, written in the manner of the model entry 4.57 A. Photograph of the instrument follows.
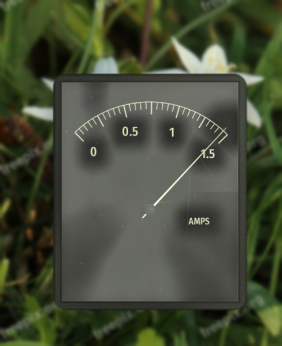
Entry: 1.45 A
